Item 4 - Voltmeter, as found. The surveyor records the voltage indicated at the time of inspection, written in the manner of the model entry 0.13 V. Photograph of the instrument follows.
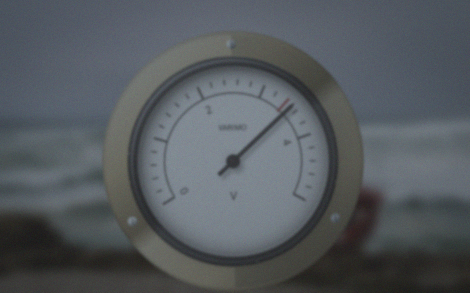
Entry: 3.5 V
